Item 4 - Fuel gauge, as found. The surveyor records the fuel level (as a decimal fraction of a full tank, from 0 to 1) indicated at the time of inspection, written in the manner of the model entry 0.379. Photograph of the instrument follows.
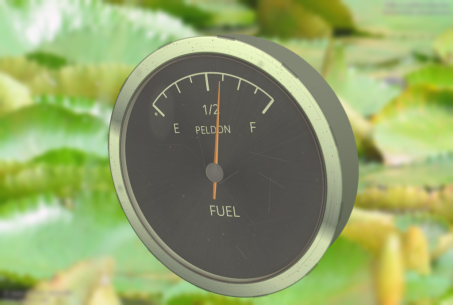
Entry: 0.625
